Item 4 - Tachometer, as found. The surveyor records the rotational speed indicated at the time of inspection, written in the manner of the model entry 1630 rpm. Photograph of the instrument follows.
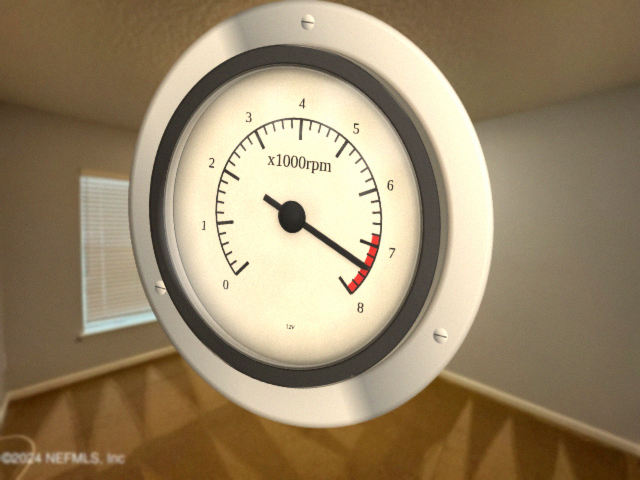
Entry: 7400 rpm
